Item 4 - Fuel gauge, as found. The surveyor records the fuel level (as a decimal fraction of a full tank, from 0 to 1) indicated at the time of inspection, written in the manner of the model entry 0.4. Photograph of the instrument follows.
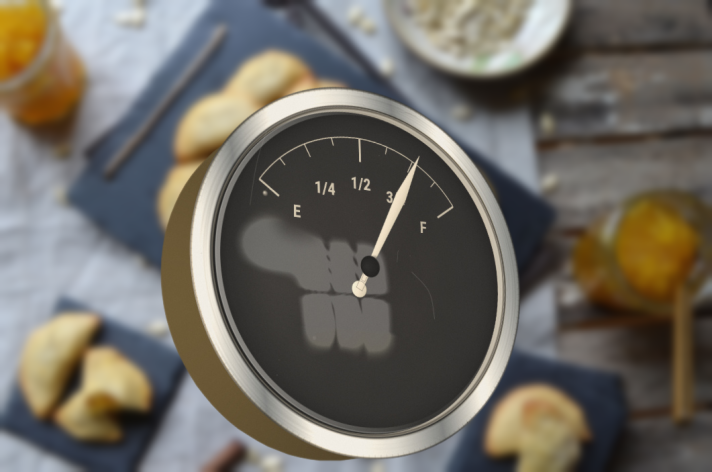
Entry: 0.75
